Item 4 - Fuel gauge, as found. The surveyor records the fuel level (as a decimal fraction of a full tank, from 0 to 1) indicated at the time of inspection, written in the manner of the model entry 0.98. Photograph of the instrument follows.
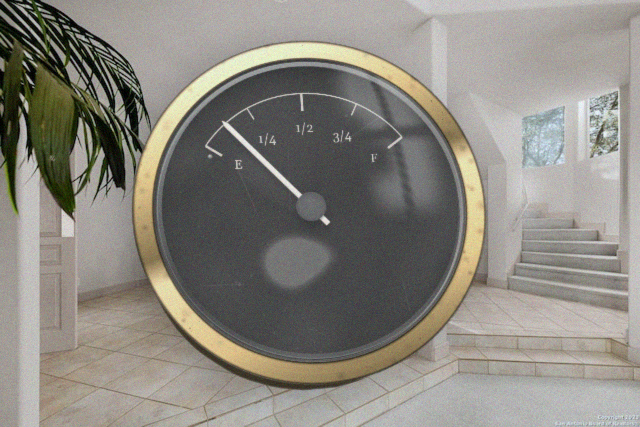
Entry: 0.125
